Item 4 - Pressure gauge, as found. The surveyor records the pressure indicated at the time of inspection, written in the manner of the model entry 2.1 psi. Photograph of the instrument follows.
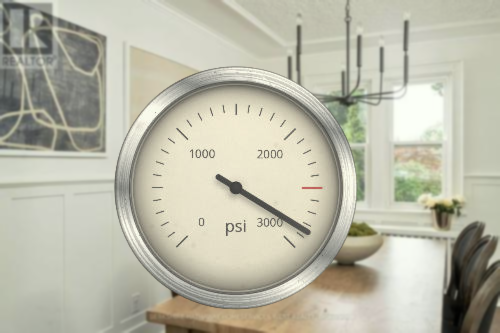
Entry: 2850 psi
